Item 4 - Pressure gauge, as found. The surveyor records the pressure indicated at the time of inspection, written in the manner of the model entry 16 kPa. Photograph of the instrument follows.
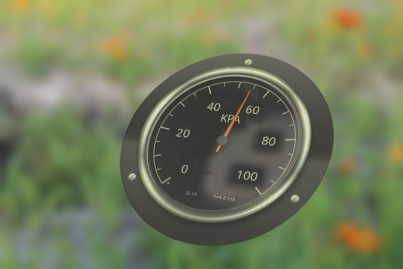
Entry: 55 kPa
